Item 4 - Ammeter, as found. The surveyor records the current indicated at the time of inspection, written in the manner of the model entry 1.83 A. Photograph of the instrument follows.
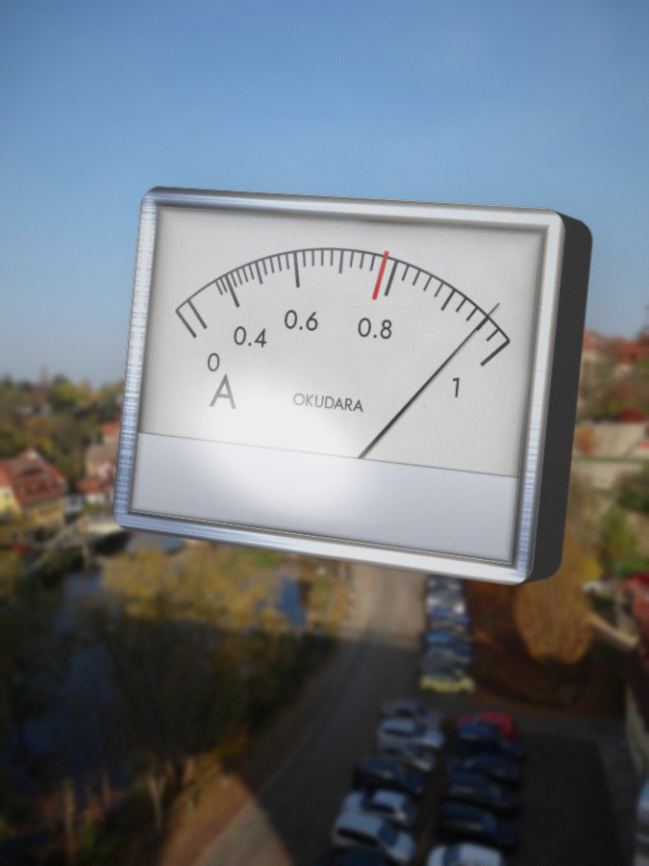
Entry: 0.96 A
